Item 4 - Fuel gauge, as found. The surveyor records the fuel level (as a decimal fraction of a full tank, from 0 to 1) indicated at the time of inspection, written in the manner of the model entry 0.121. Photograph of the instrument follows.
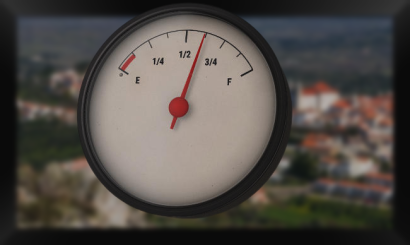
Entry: 0.625
